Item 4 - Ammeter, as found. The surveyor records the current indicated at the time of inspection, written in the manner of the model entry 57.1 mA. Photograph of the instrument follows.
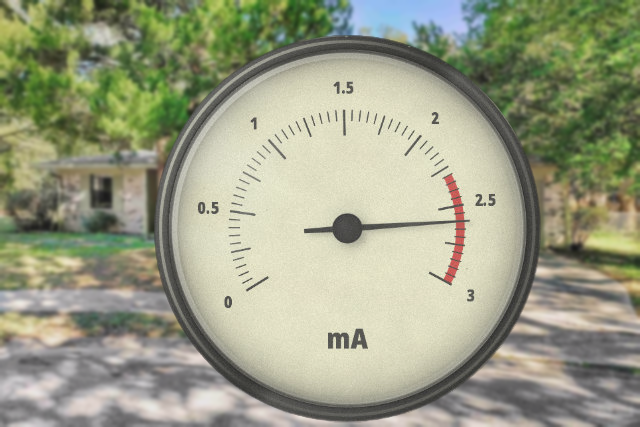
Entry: 2.6 mA
